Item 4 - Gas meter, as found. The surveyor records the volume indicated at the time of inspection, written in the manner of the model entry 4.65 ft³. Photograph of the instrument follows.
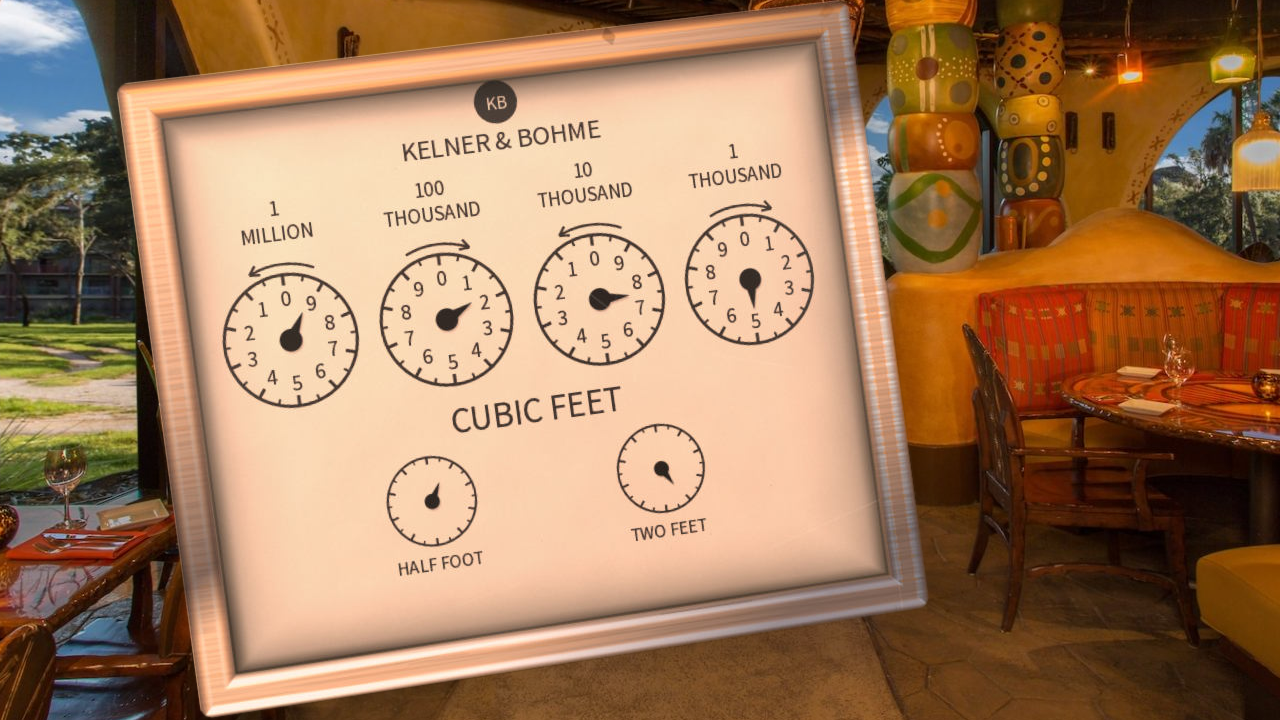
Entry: 917500 ft³
